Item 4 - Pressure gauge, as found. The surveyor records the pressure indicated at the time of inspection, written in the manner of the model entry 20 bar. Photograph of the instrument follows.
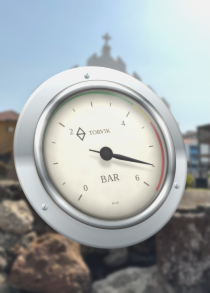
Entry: 5.5 bar
